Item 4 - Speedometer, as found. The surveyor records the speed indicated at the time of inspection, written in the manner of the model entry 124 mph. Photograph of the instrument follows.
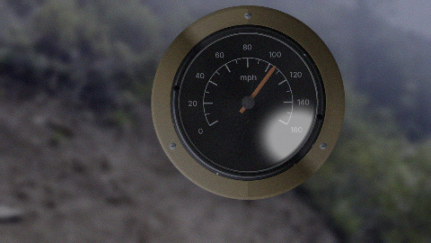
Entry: 105 mph
